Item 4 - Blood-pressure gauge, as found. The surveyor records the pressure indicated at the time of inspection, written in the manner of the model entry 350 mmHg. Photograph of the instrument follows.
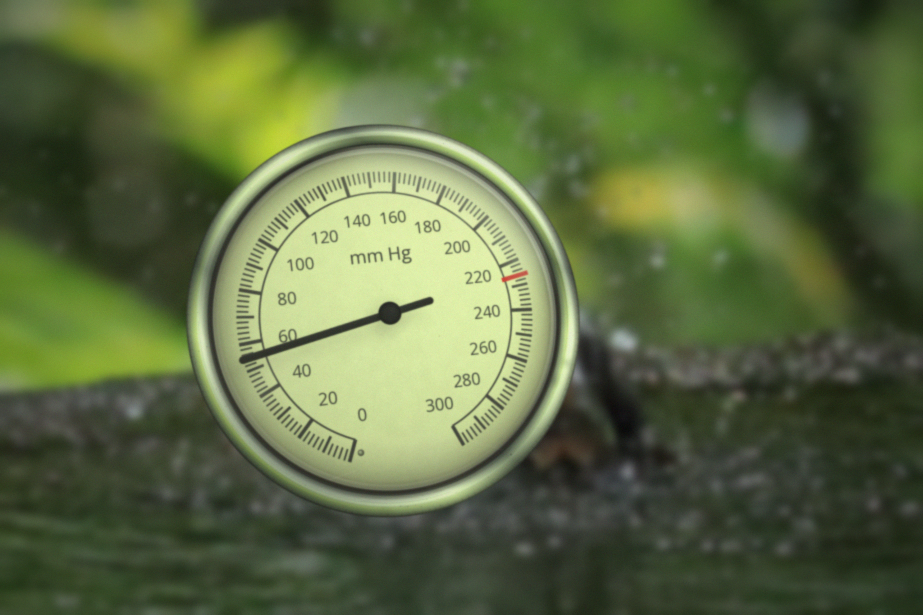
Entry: 54 mmHg
